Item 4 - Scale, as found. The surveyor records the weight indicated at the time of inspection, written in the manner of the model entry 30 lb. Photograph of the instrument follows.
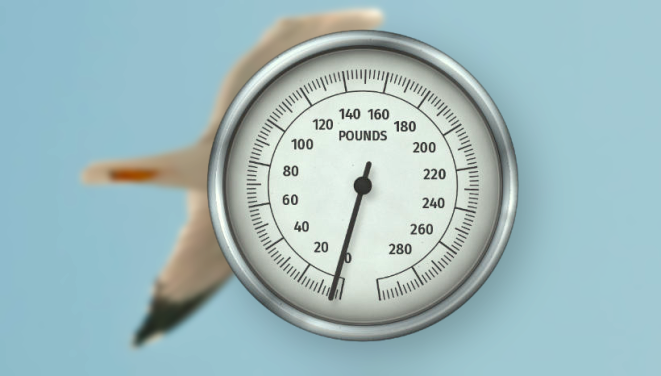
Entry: 4 lb
